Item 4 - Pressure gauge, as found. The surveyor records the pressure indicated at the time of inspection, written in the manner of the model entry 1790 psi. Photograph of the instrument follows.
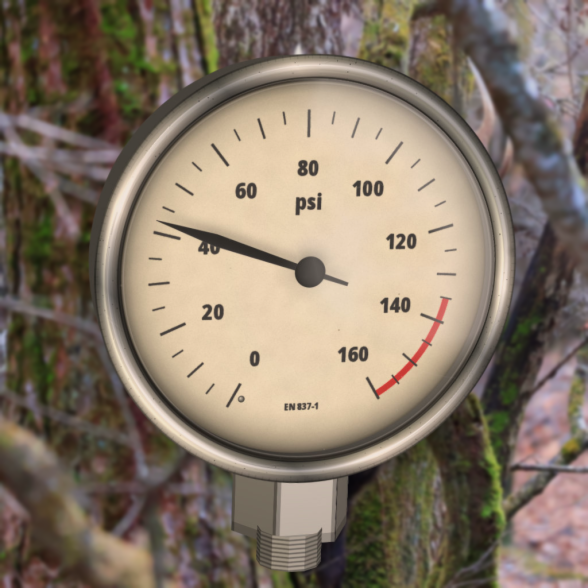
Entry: 42.5 psi
